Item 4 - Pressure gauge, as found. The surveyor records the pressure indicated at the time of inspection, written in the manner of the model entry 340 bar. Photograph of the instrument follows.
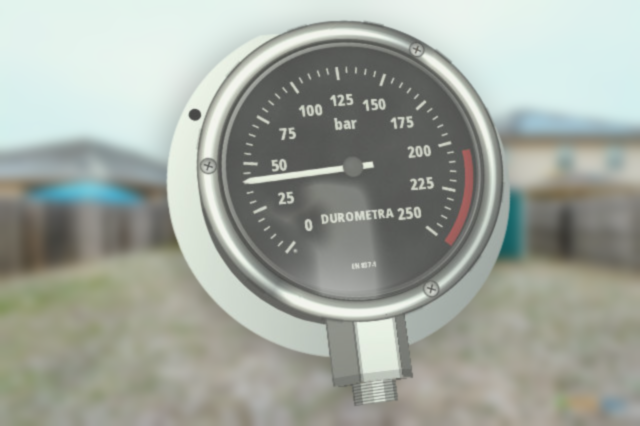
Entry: 40 bar
